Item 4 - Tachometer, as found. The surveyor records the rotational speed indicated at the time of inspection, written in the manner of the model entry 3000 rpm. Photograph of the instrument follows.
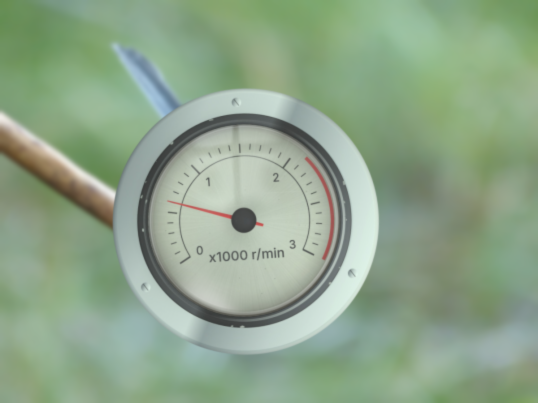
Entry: 600 rpm
